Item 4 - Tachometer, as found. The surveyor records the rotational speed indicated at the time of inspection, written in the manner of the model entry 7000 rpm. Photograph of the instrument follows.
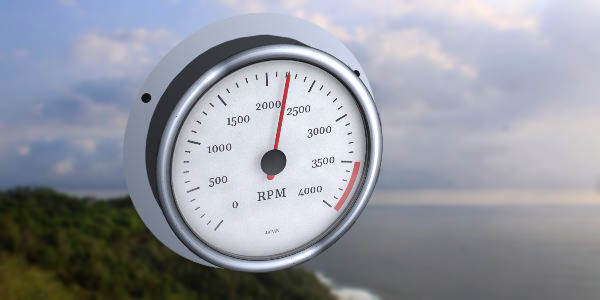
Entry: 2200 rpm
